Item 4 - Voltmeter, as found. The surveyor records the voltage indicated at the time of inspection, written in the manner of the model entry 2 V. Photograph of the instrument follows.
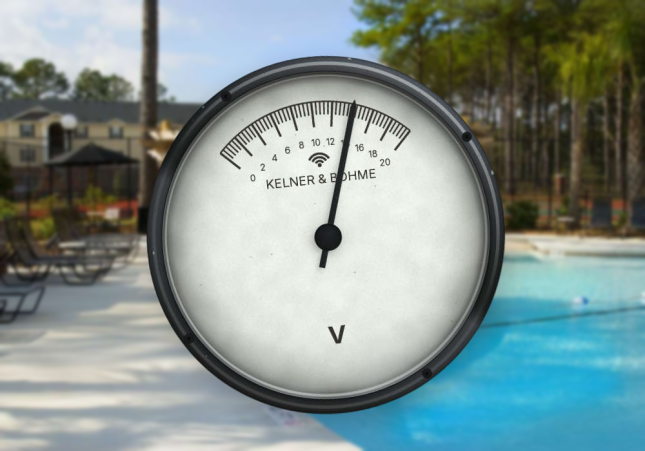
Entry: 14 V
